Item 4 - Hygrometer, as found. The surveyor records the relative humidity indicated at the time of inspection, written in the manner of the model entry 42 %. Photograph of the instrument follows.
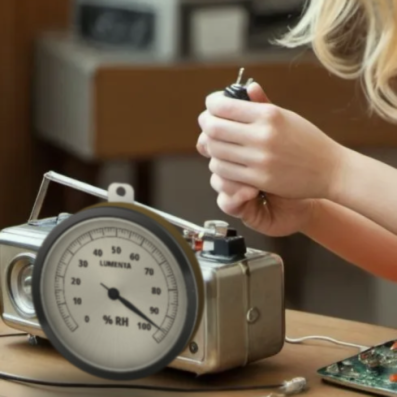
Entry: 95 %
